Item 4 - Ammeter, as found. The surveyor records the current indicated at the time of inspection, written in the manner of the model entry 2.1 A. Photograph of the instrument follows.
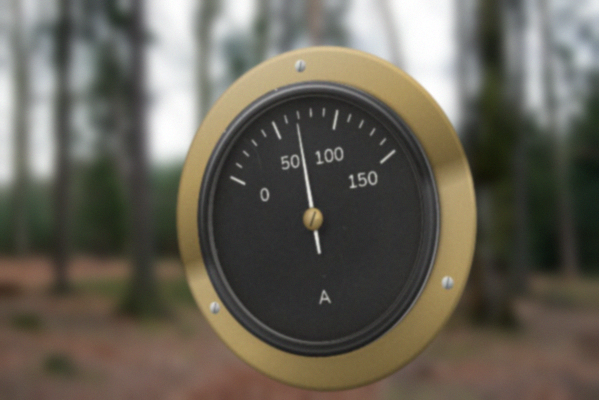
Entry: 70 A
